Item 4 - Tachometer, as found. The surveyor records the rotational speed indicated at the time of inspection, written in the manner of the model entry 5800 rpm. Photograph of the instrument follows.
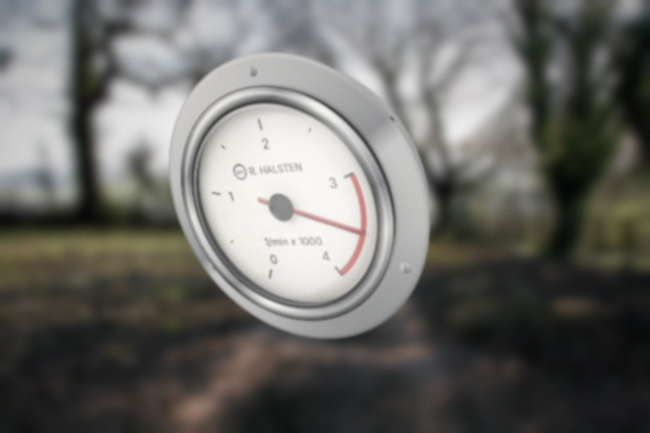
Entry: 3500 rpm
